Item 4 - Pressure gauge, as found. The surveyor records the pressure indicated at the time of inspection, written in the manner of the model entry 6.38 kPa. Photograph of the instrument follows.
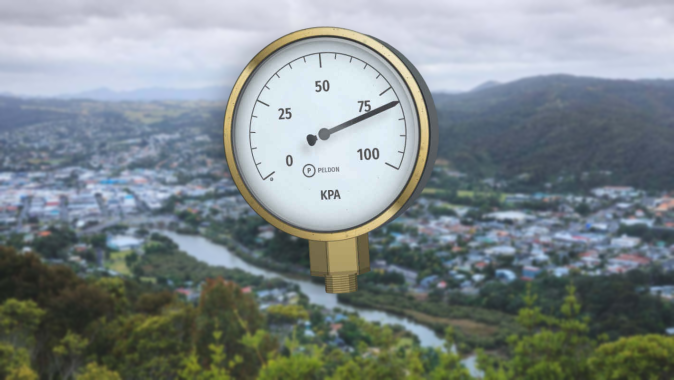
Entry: 80 kPa
